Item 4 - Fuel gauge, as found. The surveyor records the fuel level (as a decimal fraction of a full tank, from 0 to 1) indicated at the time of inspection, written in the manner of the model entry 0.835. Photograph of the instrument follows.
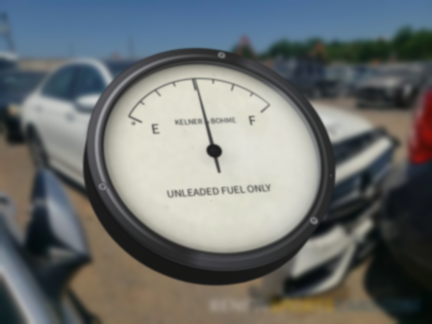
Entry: 0.5
